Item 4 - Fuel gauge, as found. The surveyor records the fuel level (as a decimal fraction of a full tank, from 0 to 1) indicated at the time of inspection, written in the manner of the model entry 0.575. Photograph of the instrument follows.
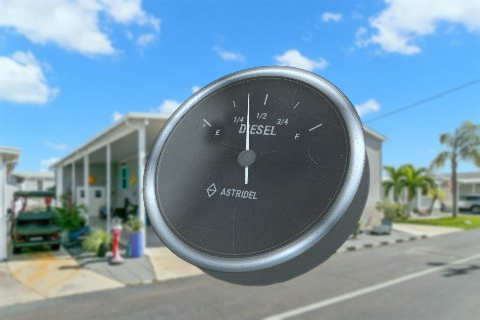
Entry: 0.375
